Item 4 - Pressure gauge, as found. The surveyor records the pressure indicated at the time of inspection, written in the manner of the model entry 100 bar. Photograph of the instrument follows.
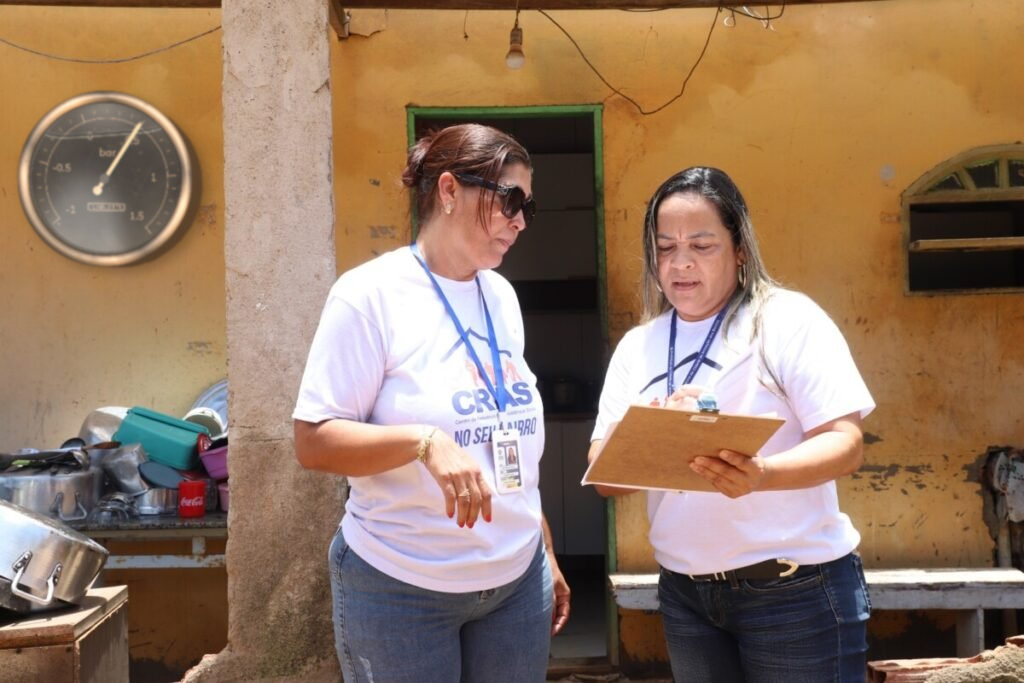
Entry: 0.5 bar
